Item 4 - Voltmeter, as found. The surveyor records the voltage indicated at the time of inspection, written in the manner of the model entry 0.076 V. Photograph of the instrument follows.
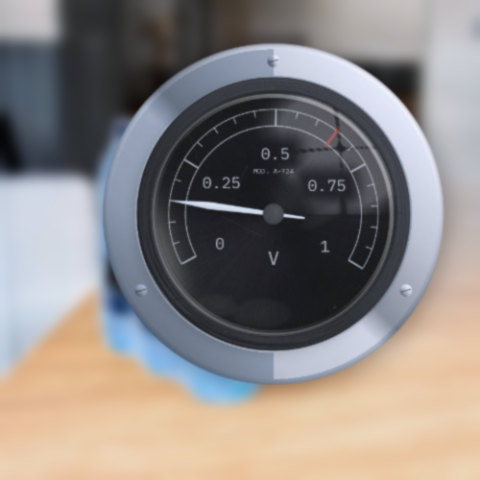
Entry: 0.15 V
